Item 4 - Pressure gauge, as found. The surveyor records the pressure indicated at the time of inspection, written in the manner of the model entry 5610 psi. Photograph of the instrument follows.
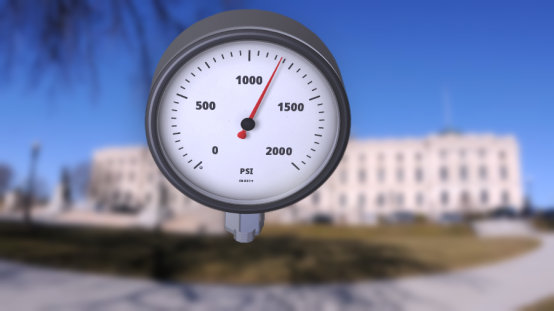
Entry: 1175 psi
